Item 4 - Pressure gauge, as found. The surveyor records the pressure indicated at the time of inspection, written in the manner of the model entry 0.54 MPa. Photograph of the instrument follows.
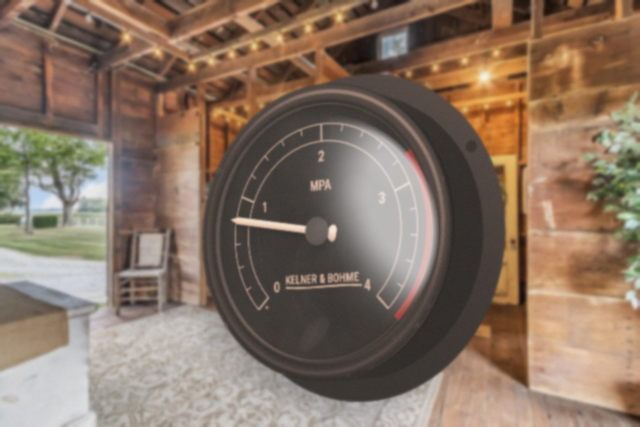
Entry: 0.8 MPa
